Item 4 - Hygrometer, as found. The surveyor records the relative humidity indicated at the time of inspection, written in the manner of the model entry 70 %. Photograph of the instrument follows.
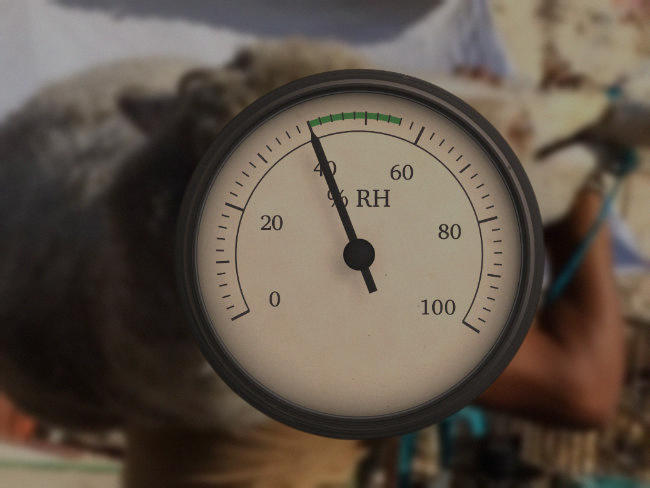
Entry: 40 %
